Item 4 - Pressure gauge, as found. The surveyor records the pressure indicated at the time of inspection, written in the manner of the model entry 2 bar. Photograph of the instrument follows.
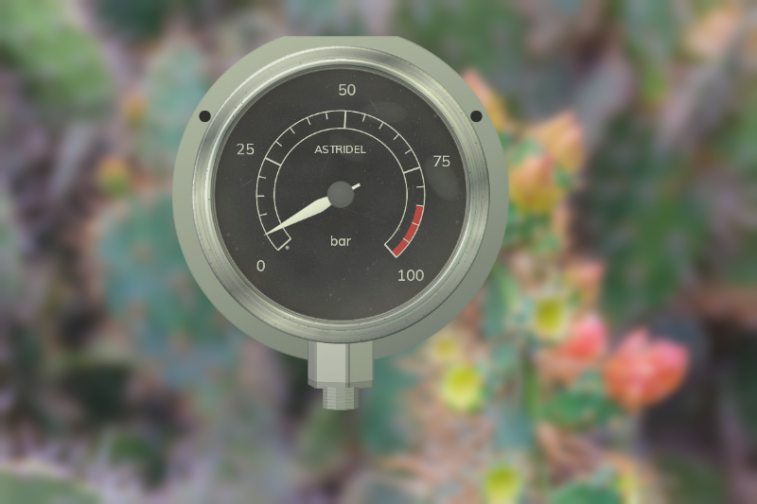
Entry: 5 bar
